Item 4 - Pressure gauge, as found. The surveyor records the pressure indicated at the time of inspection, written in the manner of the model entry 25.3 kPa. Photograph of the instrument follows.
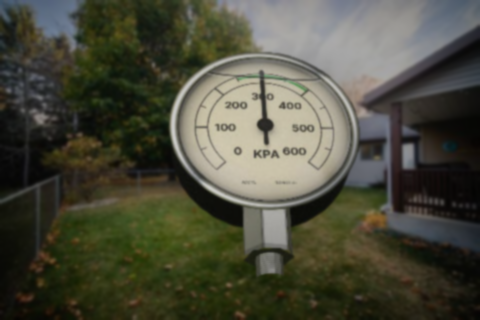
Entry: 300 kPa
